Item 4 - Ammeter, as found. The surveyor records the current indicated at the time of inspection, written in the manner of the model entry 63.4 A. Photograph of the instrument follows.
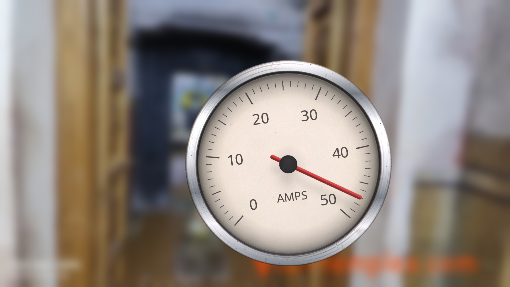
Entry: 47 A
